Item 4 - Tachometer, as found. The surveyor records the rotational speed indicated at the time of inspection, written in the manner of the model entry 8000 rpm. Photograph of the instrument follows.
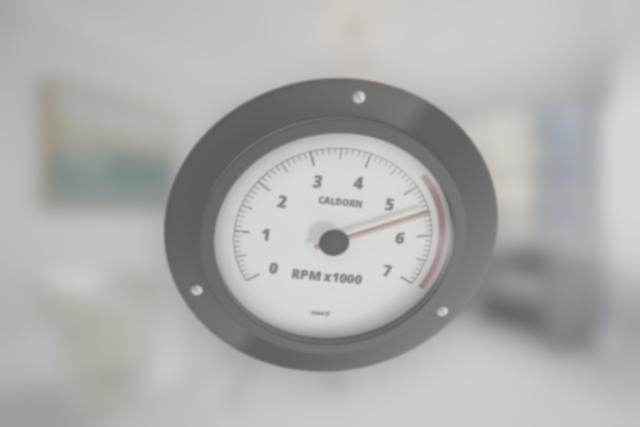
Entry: 5500 rpm
